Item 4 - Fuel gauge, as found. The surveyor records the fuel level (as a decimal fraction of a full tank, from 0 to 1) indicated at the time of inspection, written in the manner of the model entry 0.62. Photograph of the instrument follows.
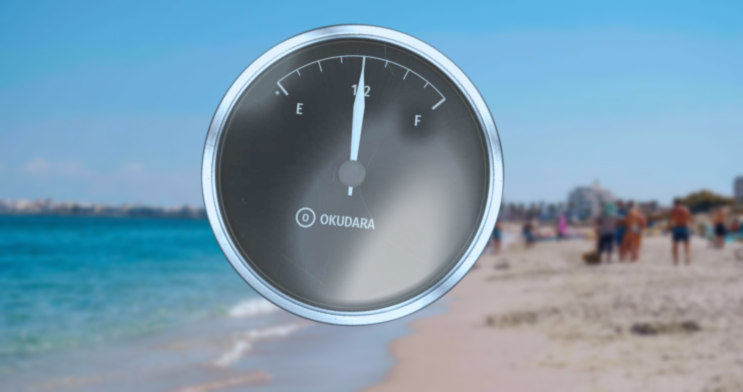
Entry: 0.5
